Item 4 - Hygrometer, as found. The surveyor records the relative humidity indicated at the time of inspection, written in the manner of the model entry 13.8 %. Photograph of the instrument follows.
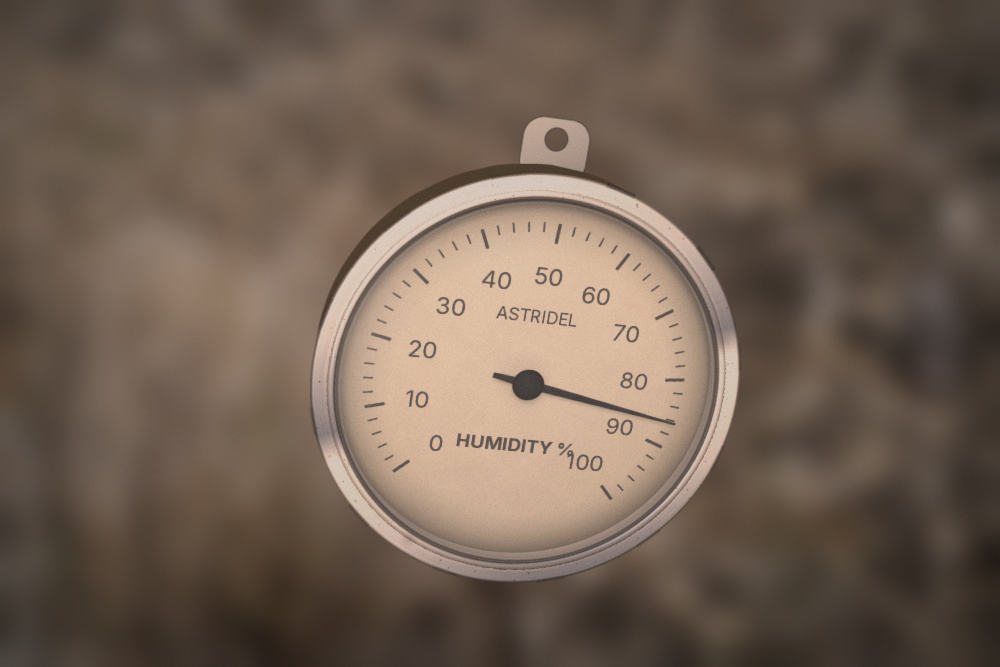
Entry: 86 %
